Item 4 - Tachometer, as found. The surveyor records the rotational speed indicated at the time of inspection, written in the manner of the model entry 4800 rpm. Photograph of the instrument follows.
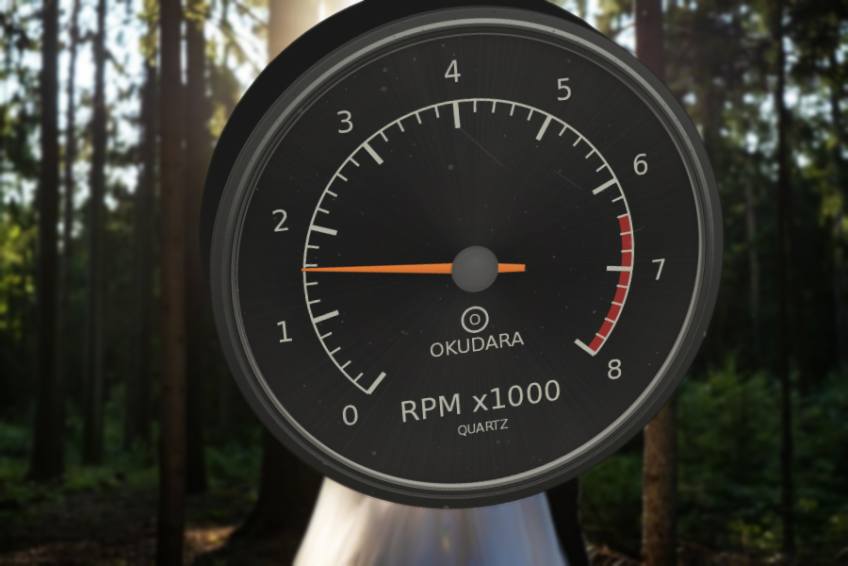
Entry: 1600 rpm
